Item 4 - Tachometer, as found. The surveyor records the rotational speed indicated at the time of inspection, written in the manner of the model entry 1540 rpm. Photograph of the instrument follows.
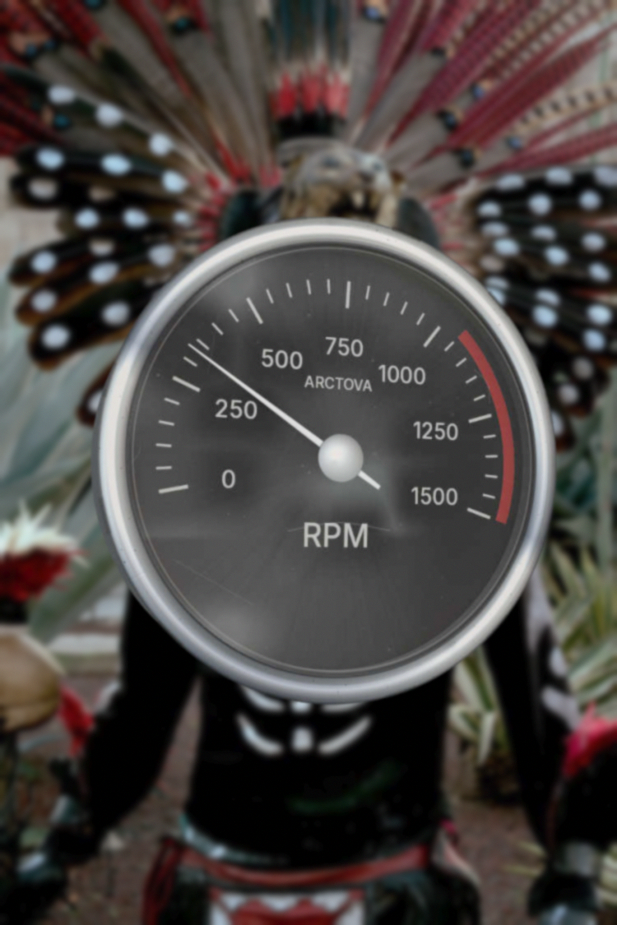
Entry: 325 rpm
